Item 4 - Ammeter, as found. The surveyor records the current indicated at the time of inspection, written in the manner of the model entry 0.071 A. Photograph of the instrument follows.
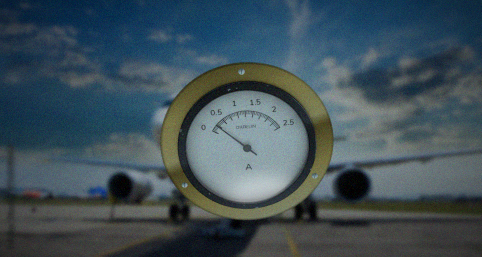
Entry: 0.25 A
